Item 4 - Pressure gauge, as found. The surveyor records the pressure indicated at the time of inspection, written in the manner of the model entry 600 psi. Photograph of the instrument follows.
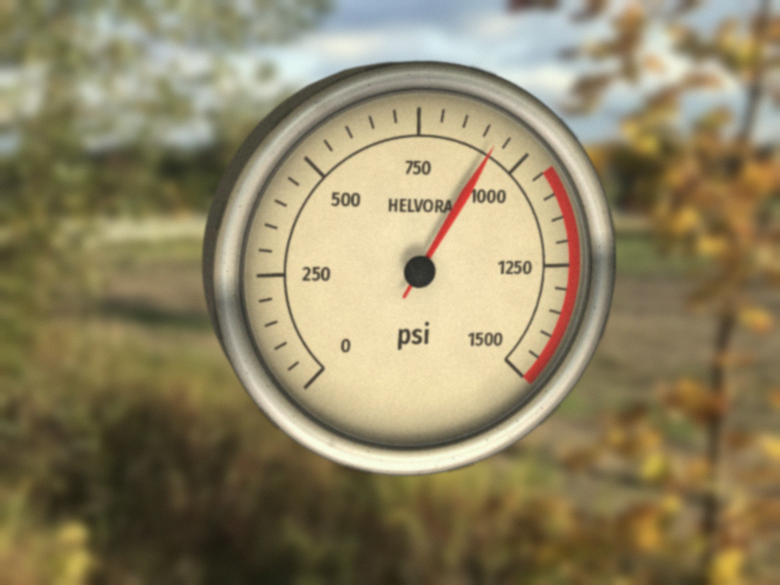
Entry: 925 psi
